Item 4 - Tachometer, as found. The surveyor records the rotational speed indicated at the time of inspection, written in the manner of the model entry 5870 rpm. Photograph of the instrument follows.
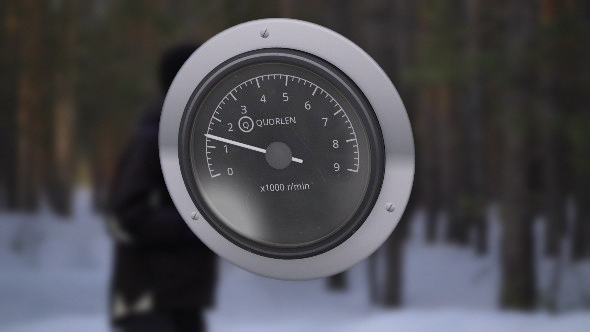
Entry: 1400 rpm
